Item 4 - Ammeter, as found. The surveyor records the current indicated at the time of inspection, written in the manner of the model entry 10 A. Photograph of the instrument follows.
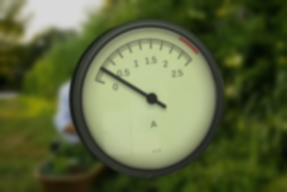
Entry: 0.25 A
